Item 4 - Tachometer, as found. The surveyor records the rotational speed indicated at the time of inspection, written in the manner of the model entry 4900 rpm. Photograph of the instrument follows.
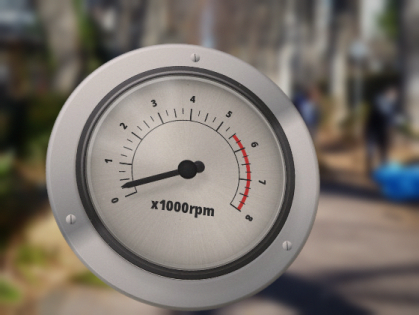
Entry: 250 rpm
